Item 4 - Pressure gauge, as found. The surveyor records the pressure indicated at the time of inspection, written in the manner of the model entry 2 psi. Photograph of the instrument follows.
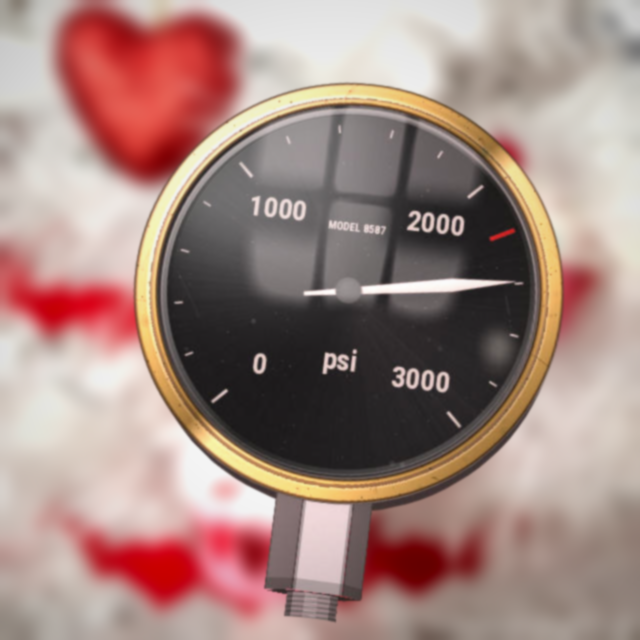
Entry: 2400 psi
